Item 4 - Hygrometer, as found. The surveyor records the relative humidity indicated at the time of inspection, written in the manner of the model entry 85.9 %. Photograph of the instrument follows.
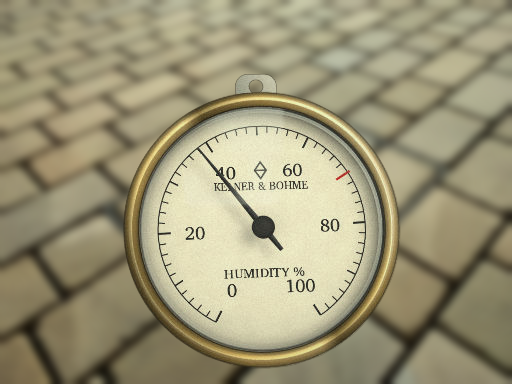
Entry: 38 %
